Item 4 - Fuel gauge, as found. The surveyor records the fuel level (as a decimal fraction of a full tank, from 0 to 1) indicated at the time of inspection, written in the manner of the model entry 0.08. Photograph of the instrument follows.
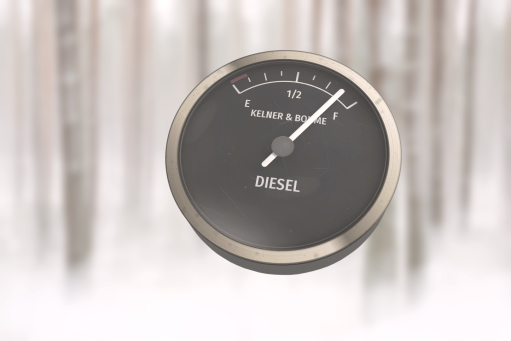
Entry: 0.875
